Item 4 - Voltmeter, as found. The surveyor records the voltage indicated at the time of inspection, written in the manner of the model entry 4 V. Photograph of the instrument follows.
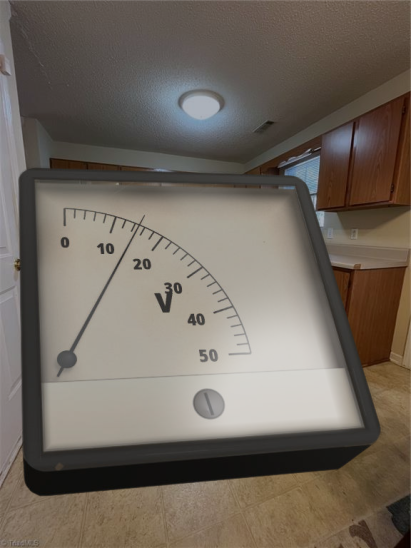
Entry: 15 V
